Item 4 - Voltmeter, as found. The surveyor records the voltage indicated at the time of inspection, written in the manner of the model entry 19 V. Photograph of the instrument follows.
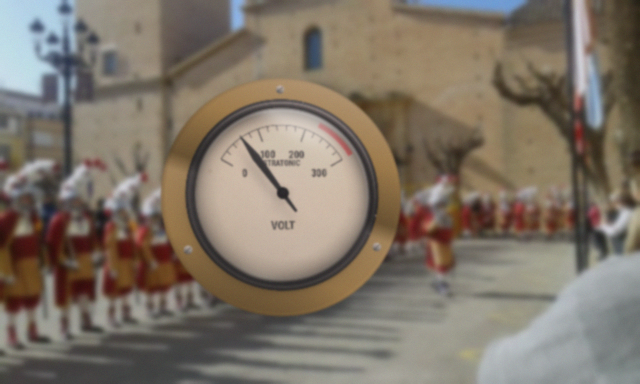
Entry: 60 V
